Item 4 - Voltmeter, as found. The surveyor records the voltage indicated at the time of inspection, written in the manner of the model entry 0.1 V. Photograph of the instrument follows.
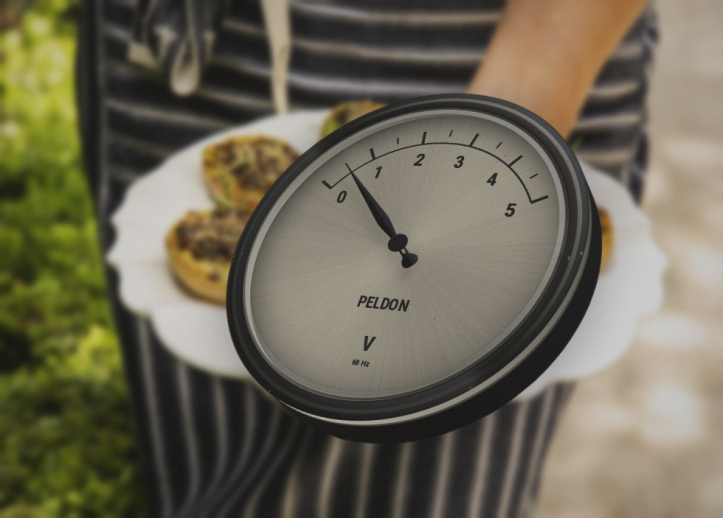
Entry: 0.5 V
